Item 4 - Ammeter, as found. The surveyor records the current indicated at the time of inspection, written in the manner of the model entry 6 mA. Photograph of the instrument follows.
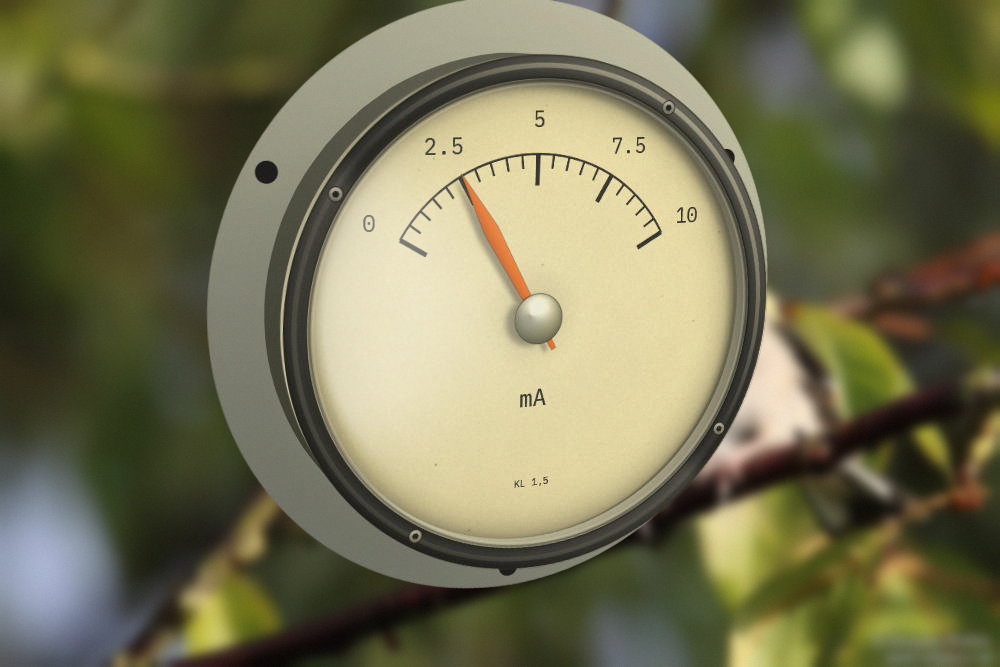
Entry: 2.5 mA
